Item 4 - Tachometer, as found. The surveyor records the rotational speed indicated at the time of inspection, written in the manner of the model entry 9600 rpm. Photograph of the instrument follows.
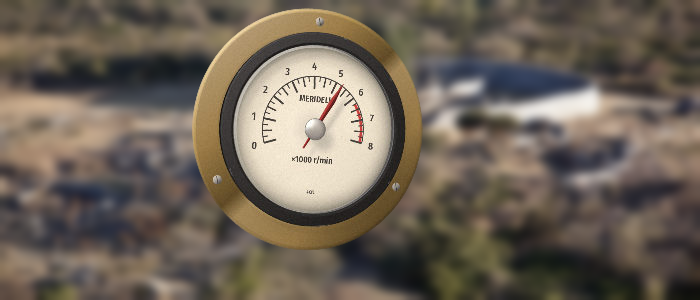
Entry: 5250 rpm
